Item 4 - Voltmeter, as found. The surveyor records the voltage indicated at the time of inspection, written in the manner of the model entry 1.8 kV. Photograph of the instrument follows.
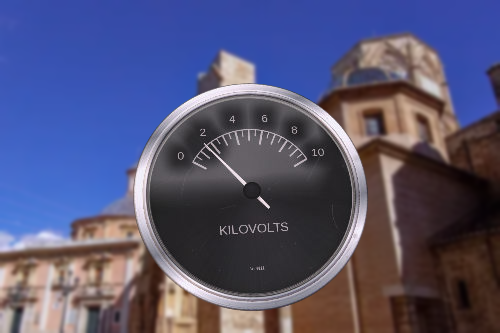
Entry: 1.5 kV
